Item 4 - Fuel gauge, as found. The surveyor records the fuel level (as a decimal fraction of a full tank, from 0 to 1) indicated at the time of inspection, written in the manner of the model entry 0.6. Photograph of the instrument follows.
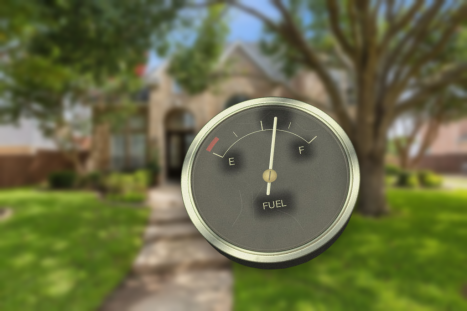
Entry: 0.625
